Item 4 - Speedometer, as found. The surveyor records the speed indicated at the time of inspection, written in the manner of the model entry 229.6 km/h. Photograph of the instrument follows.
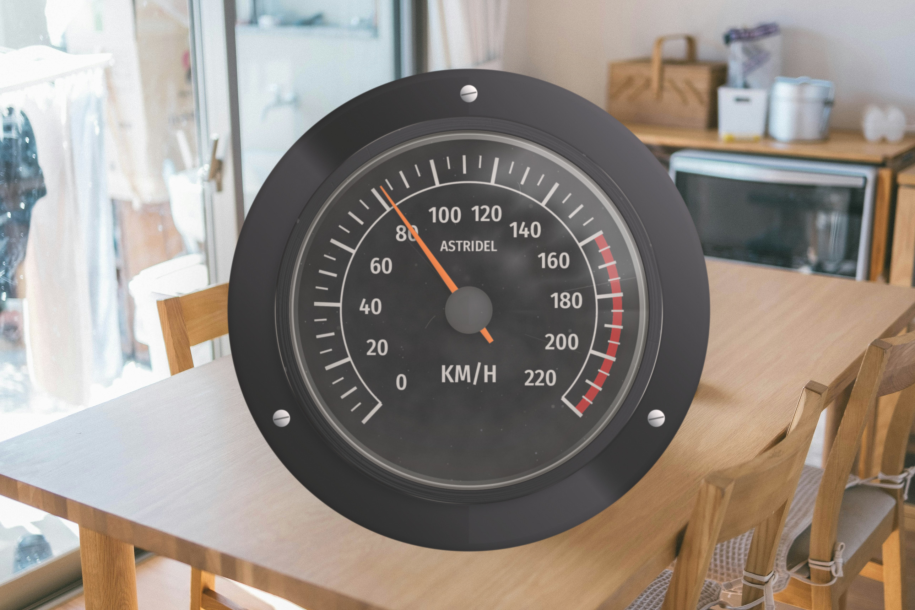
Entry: 82.5 km/h
